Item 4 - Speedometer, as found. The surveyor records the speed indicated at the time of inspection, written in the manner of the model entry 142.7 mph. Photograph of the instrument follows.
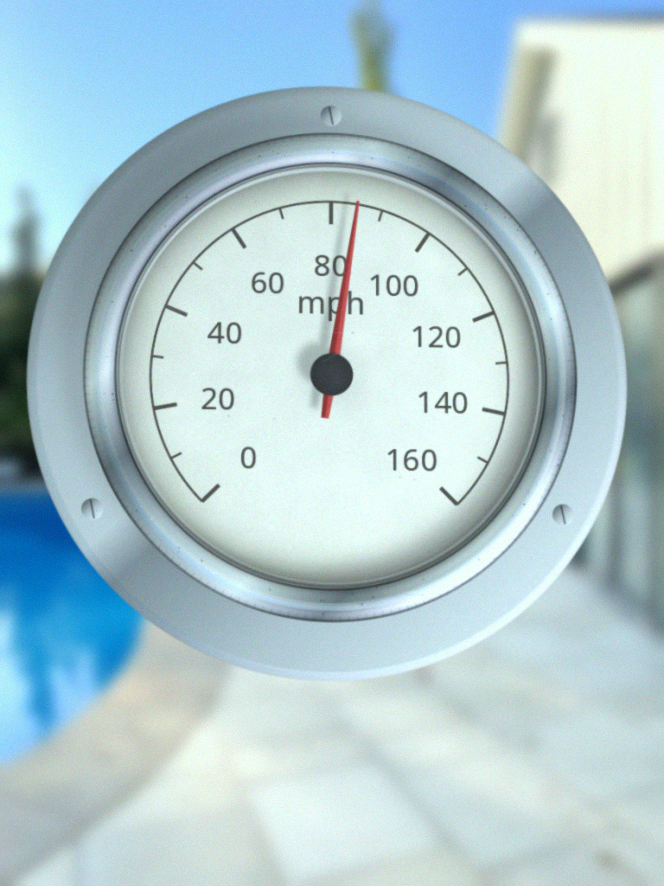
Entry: 85 mph
